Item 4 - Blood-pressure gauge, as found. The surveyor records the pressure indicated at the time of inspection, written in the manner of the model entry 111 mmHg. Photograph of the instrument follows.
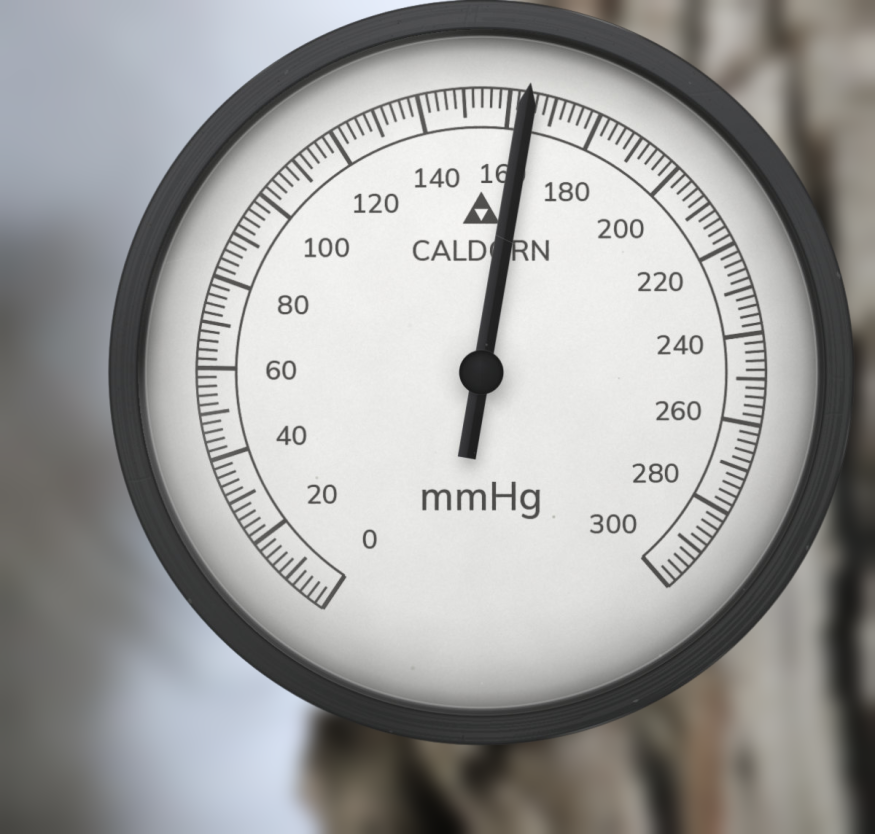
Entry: 164 mmHg
